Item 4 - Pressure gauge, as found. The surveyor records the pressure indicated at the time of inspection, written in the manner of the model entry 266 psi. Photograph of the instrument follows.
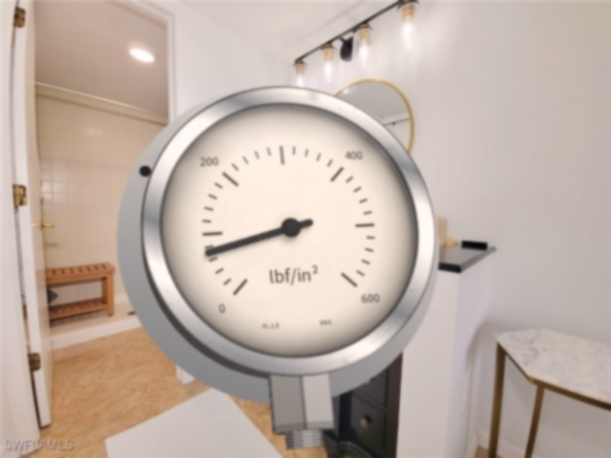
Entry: 70 psi
